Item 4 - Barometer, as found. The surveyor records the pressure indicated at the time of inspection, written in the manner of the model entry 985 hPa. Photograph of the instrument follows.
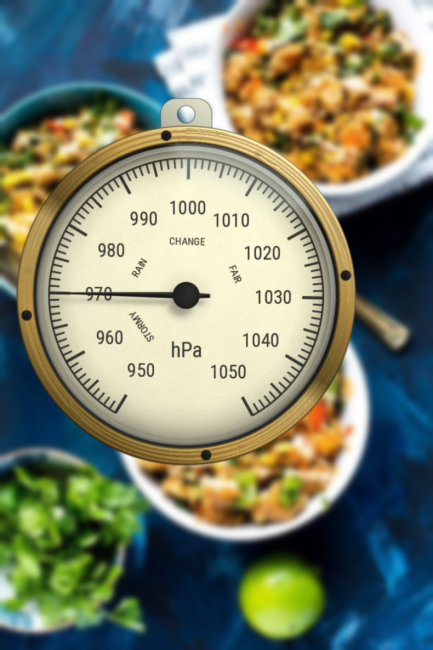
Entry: 970 hPa
